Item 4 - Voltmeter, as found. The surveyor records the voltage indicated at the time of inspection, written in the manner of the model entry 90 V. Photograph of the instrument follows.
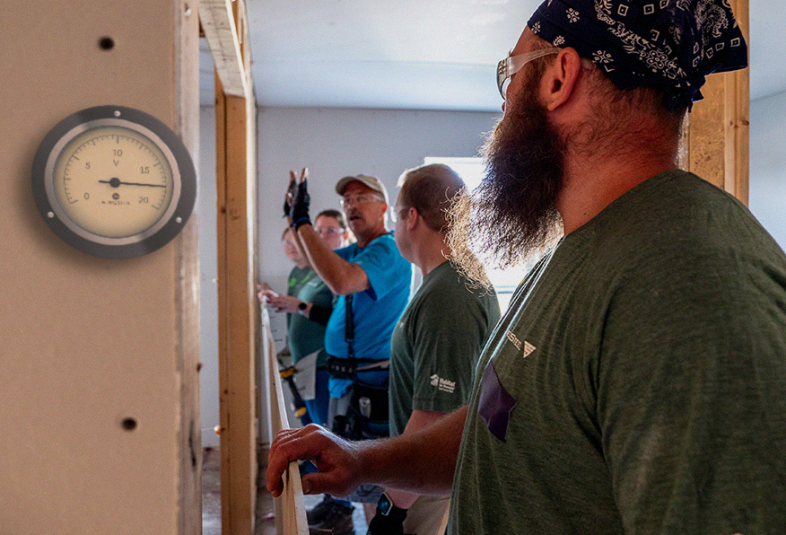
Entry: 17.5 V
